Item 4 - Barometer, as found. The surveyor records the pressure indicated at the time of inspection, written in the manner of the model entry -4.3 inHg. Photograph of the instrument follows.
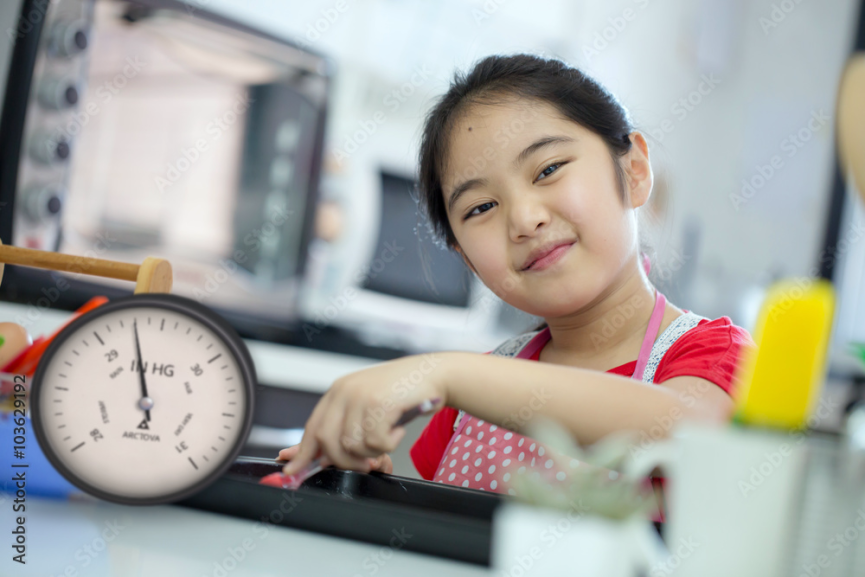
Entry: 29.3 inHg
